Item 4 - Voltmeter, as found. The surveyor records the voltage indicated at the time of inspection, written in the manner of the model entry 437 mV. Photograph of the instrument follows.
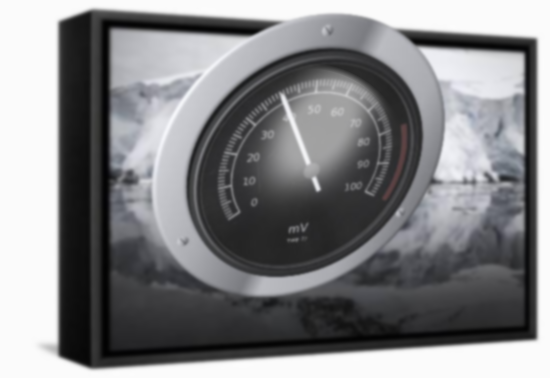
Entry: 40 mV
